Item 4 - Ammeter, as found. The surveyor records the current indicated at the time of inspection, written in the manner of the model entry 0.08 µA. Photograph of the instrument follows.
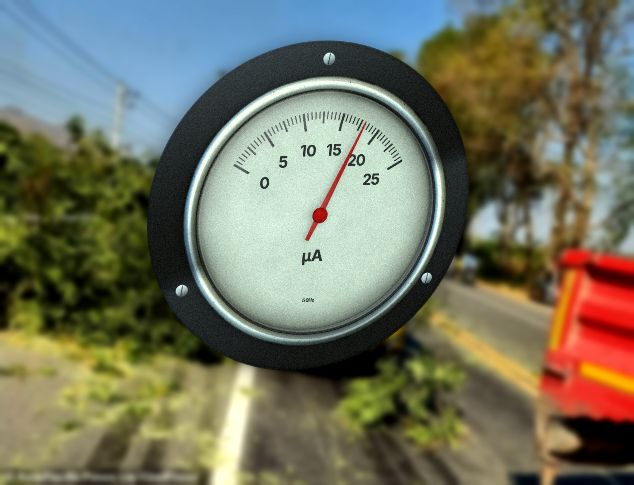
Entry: 17.5 µA
